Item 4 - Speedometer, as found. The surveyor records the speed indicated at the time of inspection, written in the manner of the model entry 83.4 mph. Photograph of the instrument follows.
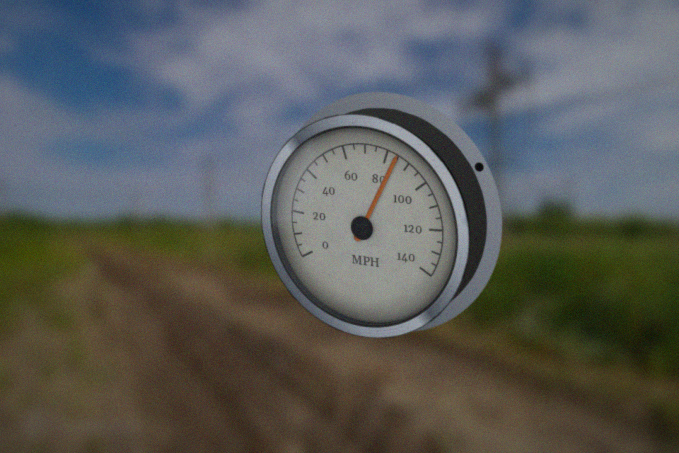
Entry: 85 mph
